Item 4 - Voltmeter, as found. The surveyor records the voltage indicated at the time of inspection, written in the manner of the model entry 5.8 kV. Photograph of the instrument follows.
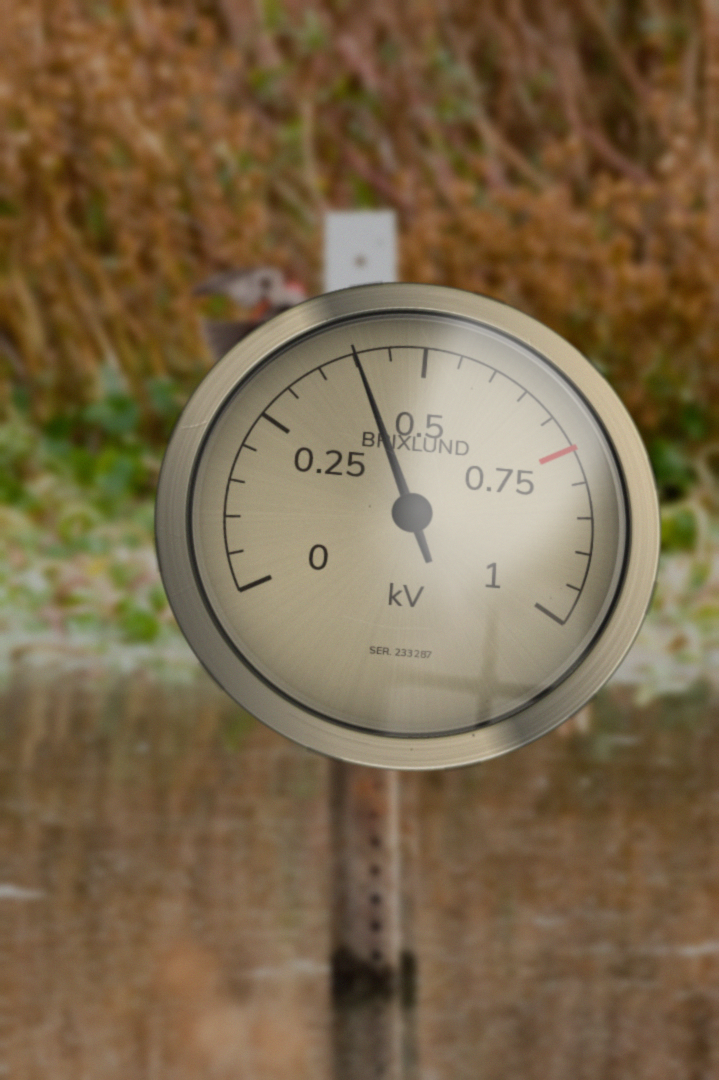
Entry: 0.4 kV
